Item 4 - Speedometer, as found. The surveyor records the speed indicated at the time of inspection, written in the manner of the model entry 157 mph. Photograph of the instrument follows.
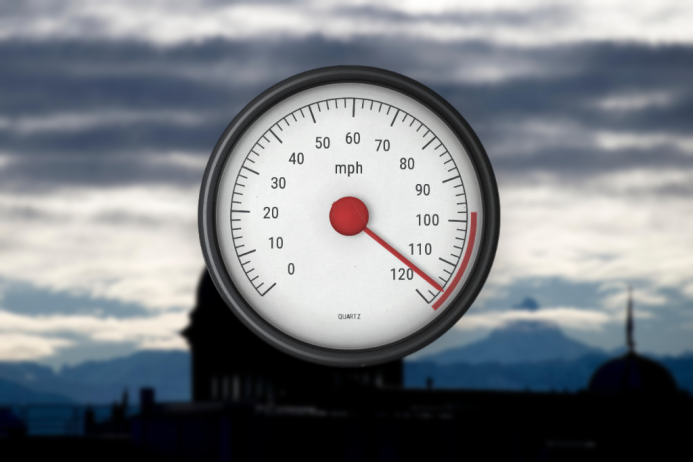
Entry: 116 mph
